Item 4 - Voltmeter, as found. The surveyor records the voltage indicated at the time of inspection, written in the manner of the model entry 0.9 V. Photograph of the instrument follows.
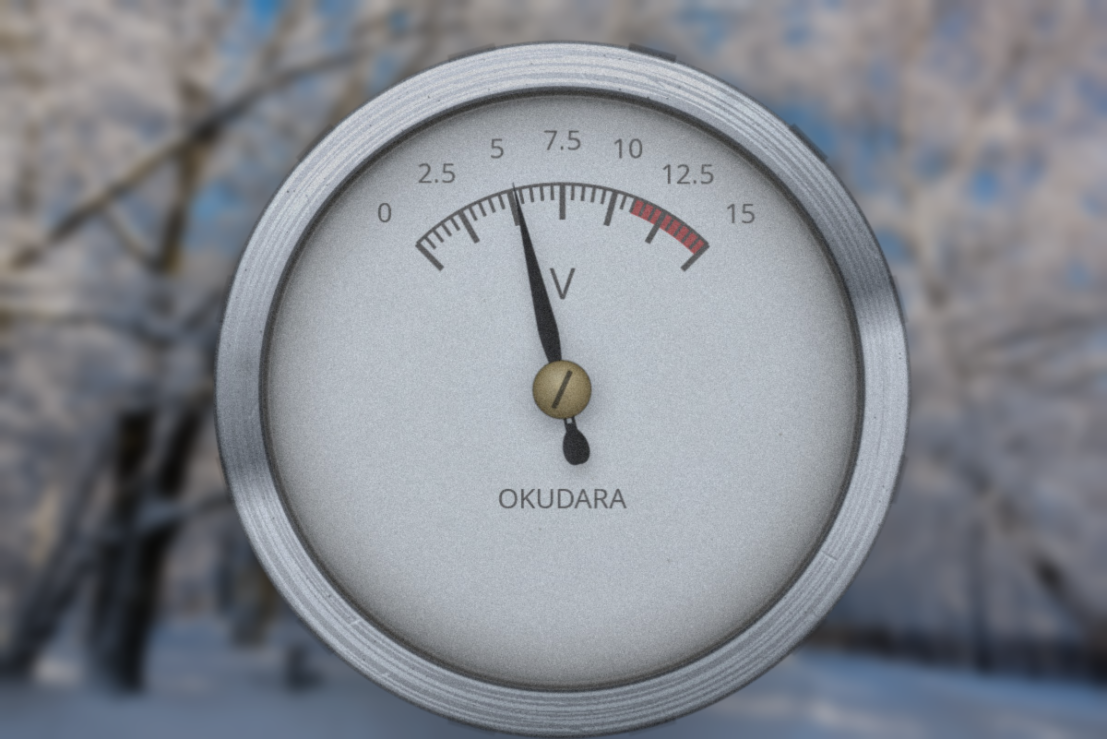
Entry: 5.25 V
